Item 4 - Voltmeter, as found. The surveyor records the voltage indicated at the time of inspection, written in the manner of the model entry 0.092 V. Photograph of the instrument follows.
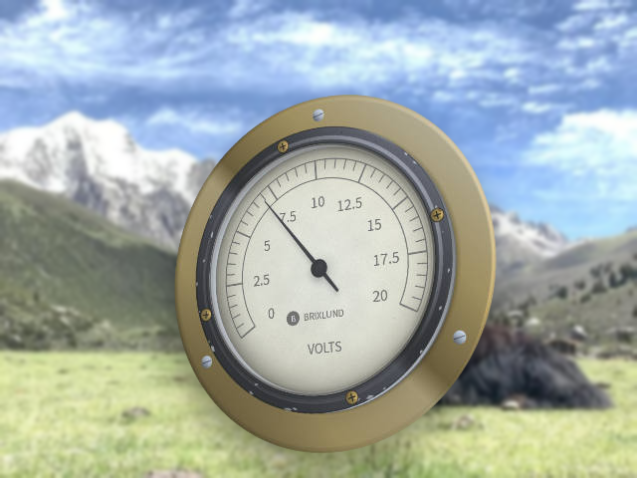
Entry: 7 V
